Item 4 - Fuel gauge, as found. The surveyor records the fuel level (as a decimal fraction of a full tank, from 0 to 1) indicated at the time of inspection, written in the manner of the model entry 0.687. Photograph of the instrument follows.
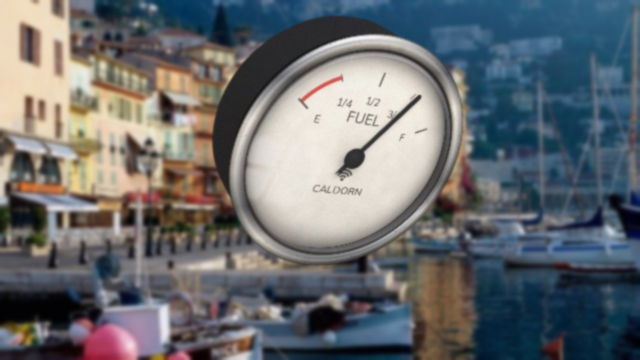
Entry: 0.75
